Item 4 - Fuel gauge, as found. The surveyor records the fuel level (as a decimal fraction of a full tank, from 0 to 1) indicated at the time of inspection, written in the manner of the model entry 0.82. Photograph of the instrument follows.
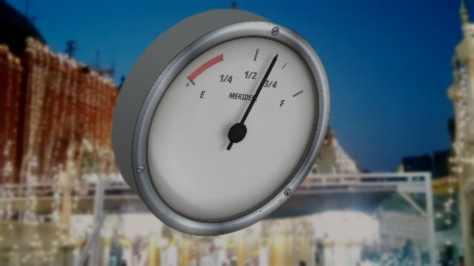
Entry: 0.625
